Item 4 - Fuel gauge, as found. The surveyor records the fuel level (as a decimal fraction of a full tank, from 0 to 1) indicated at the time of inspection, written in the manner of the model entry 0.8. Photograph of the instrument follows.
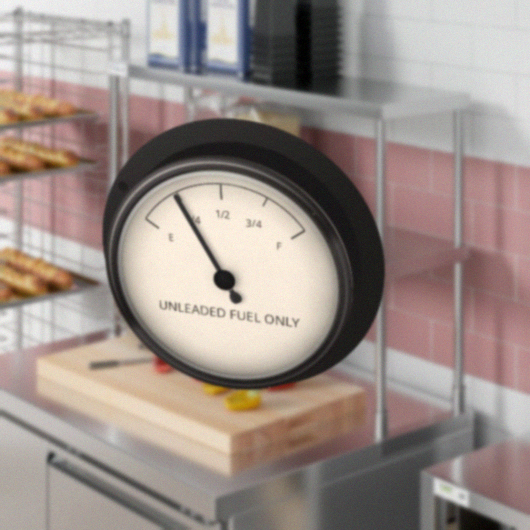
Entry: 0.25
